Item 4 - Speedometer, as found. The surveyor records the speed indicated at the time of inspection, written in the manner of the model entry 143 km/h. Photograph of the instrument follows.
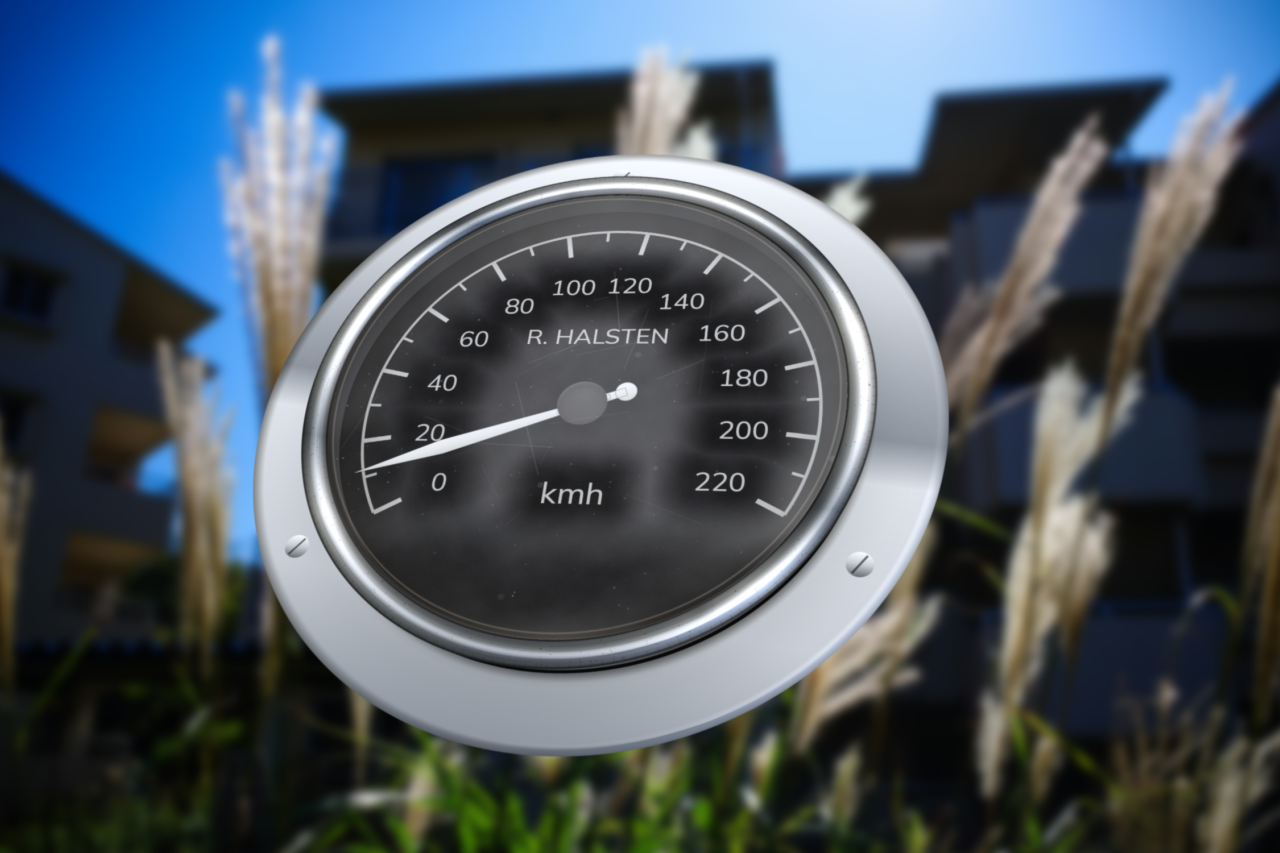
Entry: 10 km/h
